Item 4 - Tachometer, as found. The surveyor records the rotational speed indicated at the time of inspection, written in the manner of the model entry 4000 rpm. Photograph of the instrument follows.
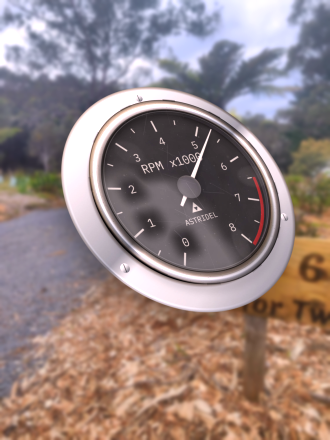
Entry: 5250 rpm
